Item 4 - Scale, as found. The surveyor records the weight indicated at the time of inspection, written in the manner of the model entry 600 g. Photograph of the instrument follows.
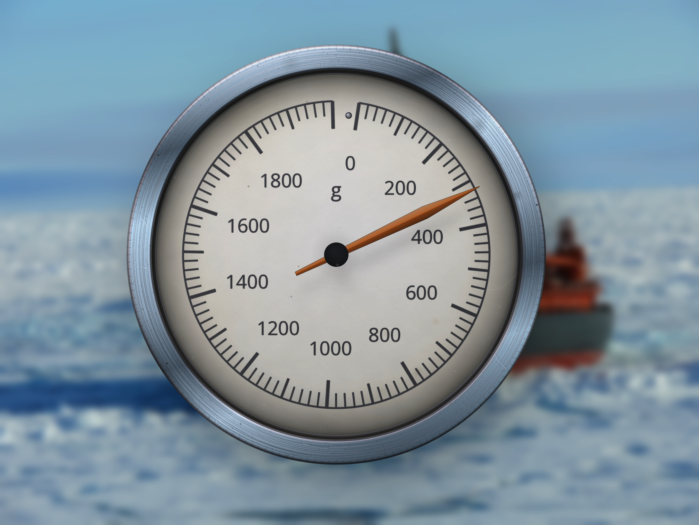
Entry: 320 g
